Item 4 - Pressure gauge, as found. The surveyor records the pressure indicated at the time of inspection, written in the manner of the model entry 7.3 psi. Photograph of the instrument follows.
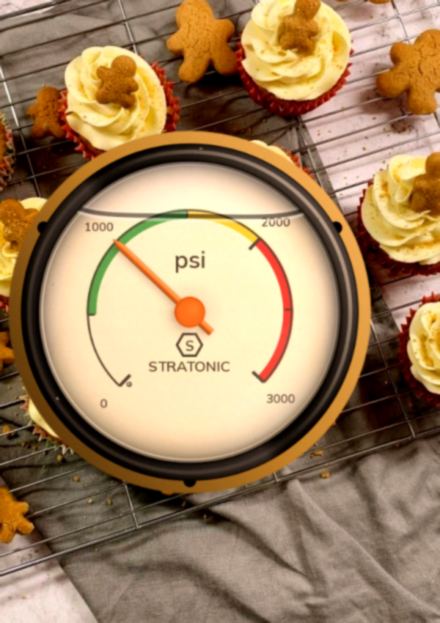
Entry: 1000 psi
